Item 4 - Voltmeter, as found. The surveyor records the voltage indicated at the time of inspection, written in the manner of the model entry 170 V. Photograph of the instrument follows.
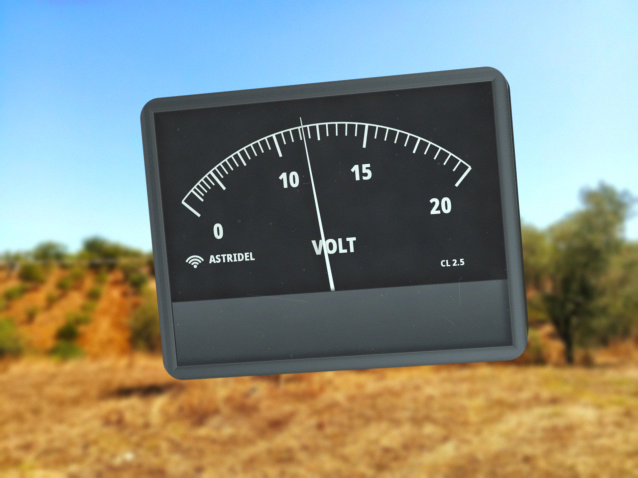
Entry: 11.75 V
